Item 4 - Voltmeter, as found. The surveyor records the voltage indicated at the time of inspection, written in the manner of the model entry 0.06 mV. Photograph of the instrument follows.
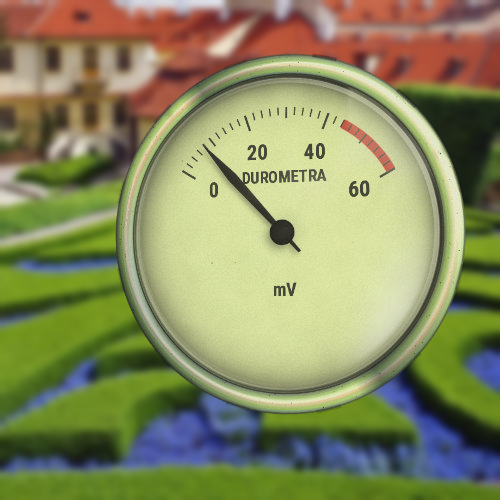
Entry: 8 mV
